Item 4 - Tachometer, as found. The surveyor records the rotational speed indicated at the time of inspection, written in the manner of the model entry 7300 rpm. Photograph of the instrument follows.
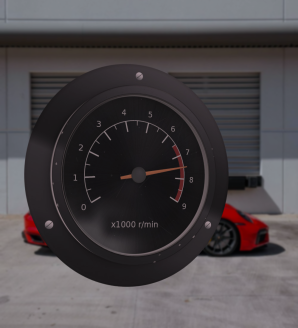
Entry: 7500 rpm
